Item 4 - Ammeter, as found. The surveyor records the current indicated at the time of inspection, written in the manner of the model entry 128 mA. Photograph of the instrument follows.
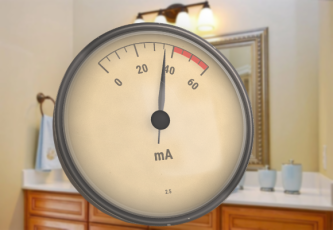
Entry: 35 mA
